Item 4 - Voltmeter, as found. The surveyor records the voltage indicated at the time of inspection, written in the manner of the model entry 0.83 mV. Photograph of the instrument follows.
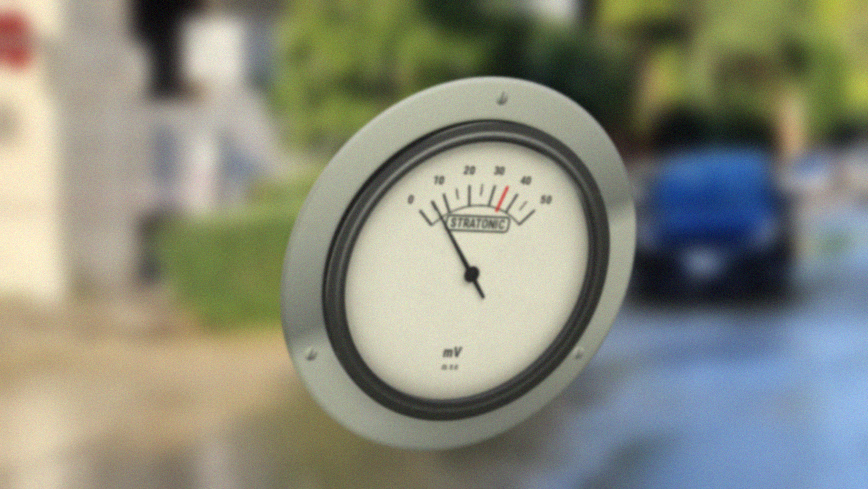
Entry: 5 mV
